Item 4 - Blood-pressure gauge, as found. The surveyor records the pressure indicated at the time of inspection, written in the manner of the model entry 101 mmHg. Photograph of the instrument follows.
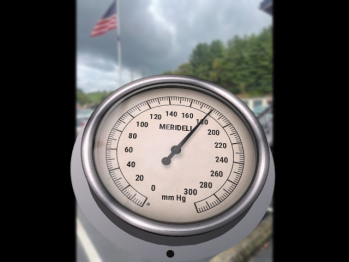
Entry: 180 mmHg
